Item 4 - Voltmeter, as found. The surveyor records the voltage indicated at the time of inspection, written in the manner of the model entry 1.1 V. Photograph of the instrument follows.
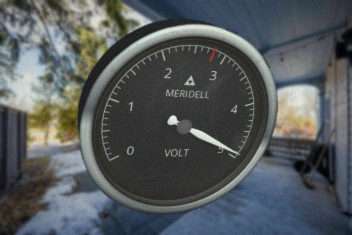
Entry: 4.9 V
